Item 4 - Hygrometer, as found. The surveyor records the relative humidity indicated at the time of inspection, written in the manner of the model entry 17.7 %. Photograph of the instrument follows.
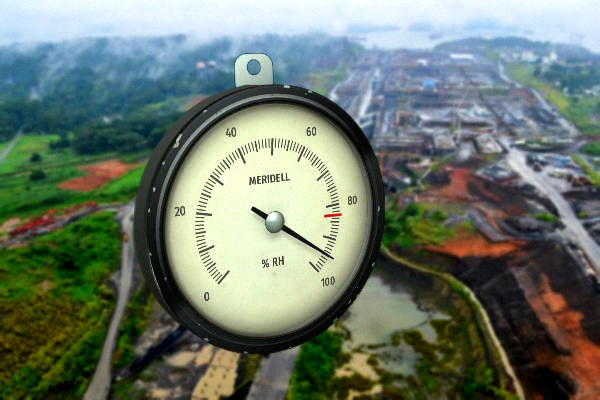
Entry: 95 %
